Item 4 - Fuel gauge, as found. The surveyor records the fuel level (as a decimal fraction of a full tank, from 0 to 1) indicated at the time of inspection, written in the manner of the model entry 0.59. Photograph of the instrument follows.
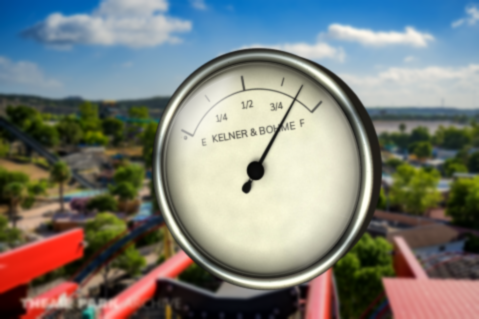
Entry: 0.875
